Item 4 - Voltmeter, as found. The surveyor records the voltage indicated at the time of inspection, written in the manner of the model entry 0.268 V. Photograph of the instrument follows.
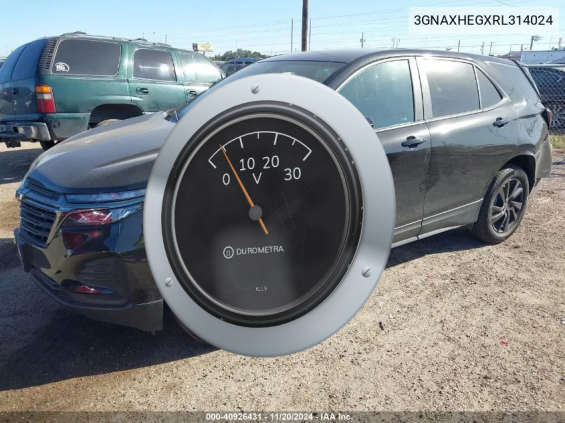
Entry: 5 V
